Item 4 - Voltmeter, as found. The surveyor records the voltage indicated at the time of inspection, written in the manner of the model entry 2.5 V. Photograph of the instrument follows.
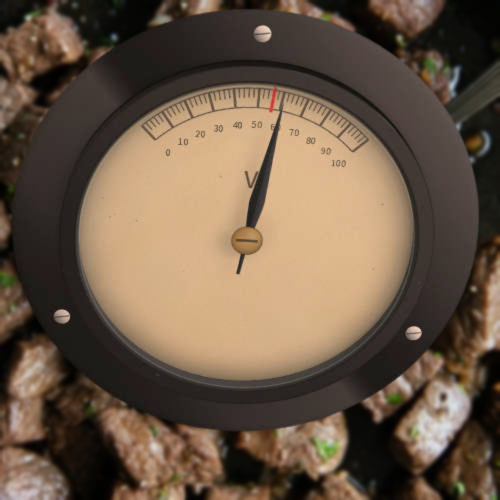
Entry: 60 V
